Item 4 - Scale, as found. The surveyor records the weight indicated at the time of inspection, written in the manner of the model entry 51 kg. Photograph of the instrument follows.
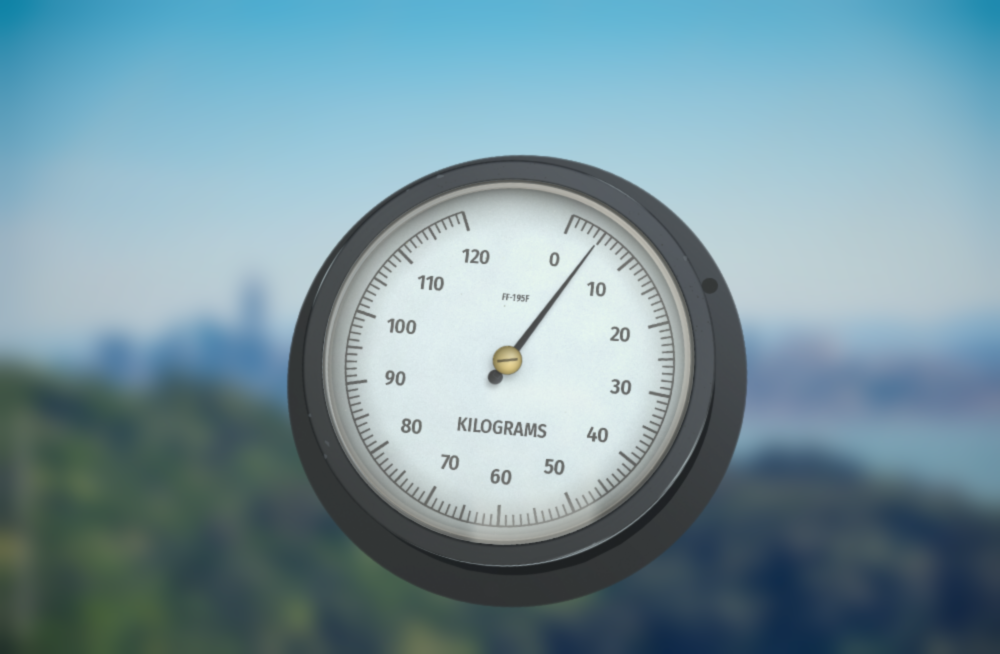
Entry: 5 kg
